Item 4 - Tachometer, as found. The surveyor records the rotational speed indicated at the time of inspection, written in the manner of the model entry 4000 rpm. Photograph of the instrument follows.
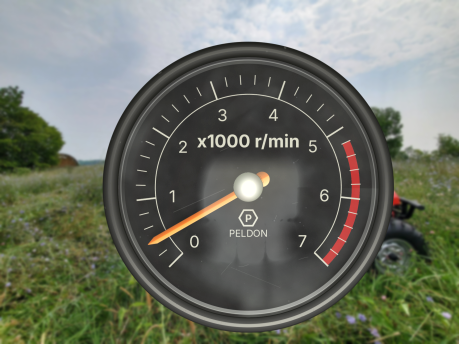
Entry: 400 rpm
